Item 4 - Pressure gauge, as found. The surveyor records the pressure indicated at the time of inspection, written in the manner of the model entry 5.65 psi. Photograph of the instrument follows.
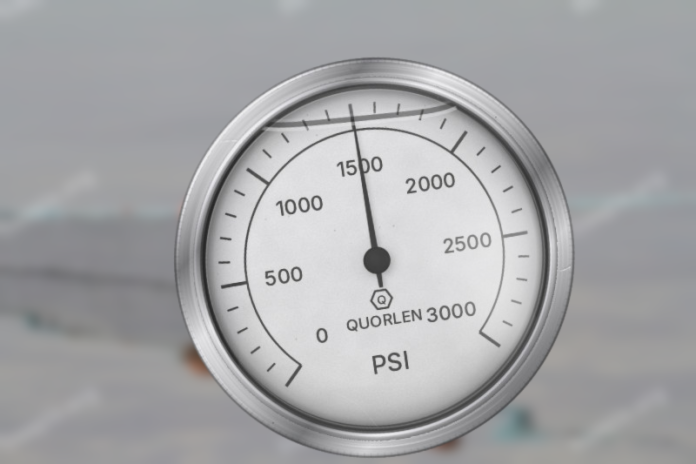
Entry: 1500 psi
